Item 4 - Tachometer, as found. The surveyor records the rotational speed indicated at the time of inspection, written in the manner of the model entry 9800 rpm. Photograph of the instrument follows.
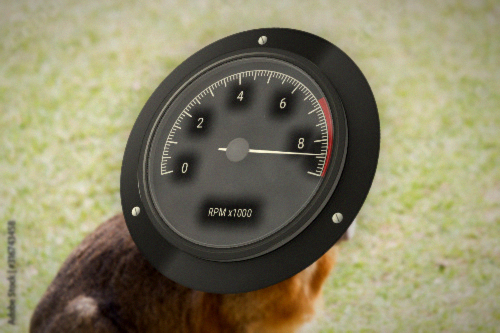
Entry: 8500 rpm
